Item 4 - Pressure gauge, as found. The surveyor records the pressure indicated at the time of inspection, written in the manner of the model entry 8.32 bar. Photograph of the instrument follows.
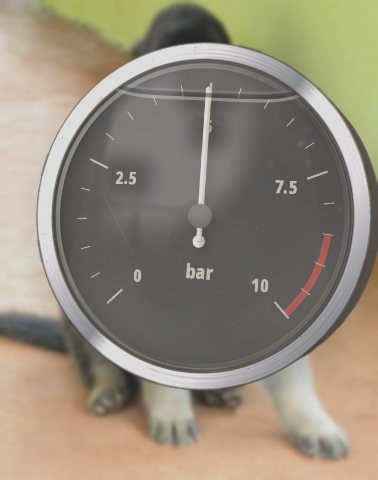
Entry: 5 bar
